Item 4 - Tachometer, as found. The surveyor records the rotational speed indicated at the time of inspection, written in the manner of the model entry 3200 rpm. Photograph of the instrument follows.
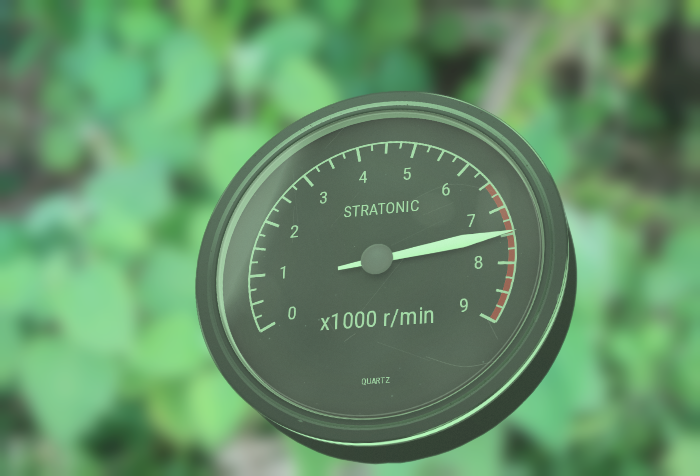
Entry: 7500 rpm
